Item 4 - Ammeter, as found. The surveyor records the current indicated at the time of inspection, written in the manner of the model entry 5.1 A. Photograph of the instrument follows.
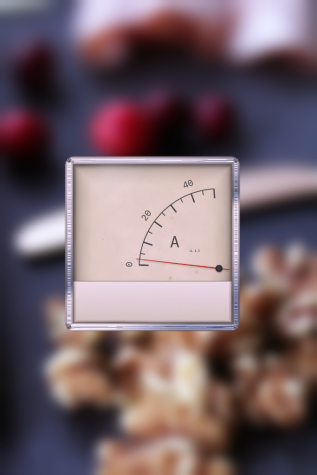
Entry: 2.5 A
